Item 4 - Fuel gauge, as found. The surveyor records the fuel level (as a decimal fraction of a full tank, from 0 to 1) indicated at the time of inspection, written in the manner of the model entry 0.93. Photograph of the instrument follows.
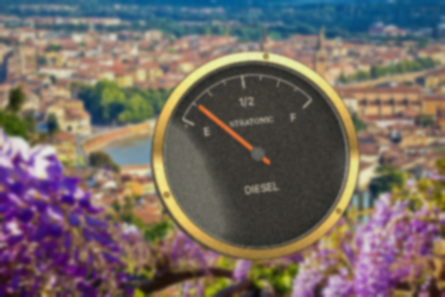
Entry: 0.125
